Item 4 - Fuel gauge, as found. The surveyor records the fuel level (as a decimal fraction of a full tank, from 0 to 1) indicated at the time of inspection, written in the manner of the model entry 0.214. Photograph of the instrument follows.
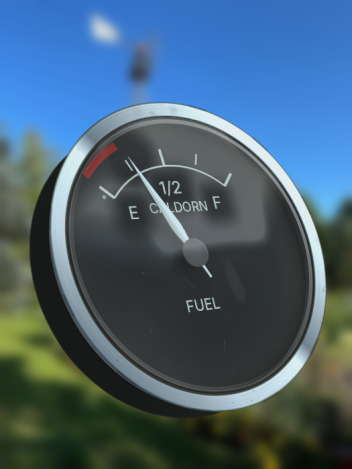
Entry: 0.25
